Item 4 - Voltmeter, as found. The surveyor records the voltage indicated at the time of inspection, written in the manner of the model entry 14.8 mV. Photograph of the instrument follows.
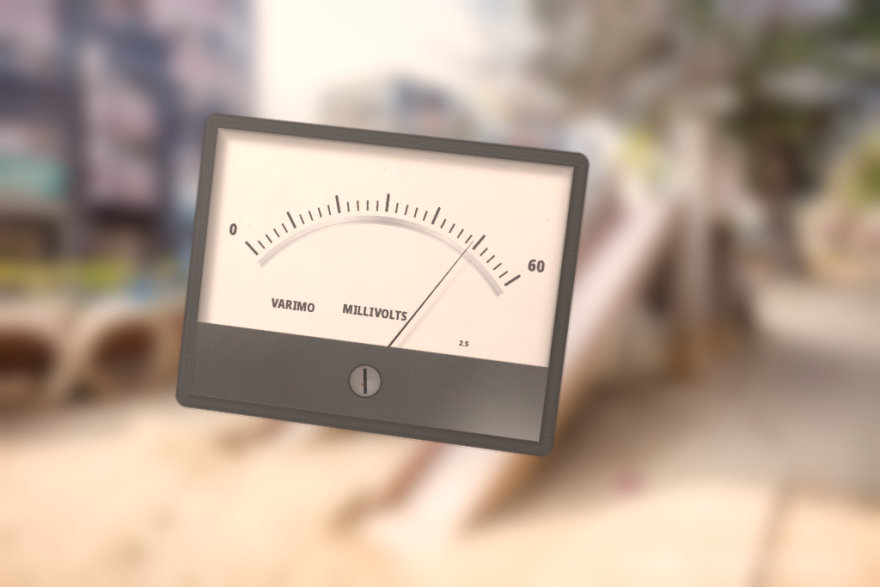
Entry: 49 mV
